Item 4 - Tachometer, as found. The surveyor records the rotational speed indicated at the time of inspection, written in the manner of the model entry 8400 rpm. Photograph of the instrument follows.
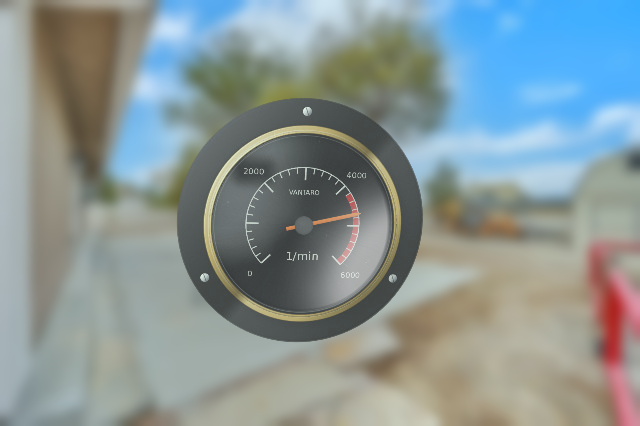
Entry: 4700 rpm
